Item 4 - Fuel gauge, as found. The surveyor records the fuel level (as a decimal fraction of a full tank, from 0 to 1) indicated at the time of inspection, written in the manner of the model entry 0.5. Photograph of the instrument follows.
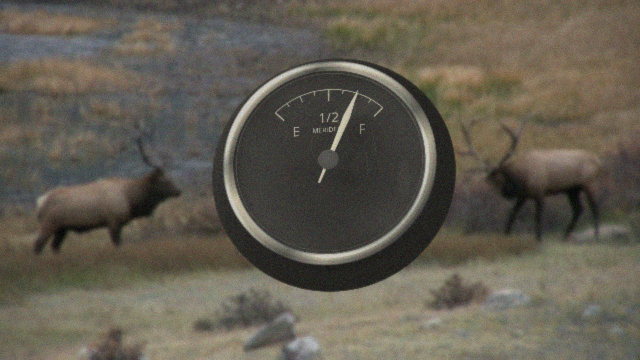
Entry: 0.75
